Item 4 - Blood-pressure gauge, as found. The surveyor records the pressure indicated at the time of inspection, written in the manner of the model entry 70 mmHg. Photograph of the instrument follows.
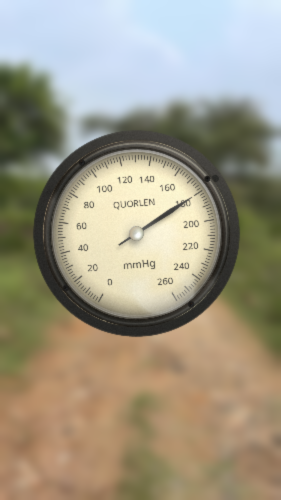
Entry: 180 mmHg
